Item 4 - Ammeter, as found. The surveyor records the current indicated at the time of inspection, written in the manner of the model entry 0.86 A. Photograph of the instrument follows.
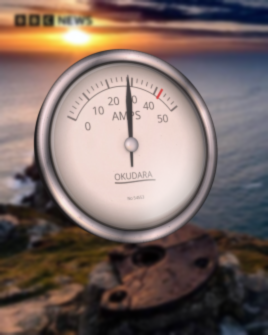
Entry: 28 A
